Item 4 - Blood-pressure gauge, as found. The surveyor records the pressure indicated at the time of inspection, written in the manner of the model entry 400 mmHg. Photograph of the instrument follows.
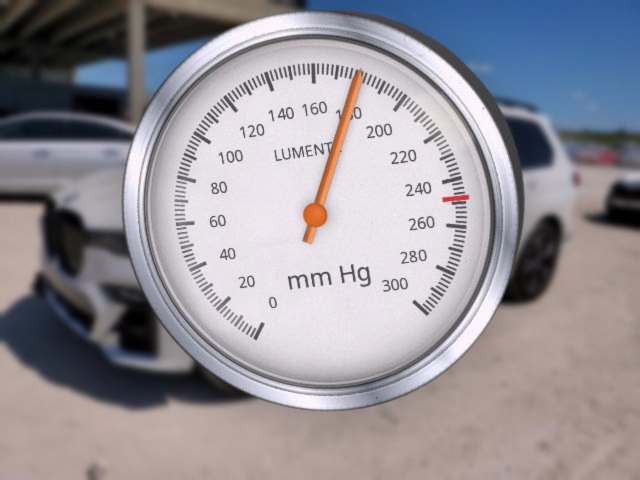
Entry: 180 mmHg
